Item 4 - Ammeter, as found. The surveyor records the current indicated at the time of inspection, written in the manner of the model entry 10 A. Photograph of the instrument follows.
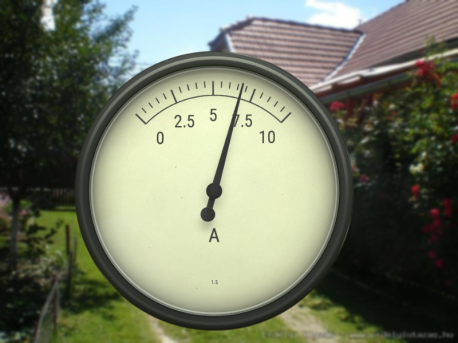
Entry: 6.75 A
